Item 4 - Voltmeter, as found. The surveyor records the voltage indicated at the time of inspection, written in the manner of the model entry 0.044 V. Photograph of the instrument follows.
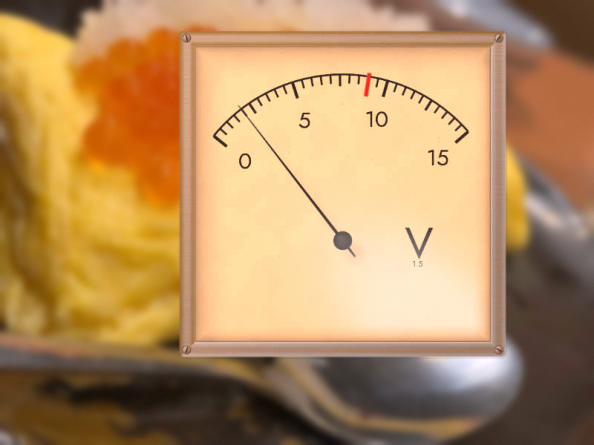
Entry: 2 V
